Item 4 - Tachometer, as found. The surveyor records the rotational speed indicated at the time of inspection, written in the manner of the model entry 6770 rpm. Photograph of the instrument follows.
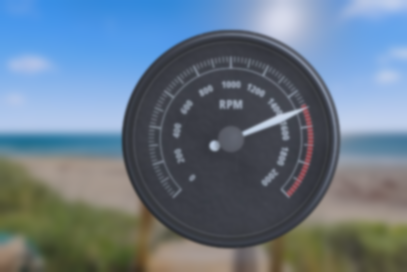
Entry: 1500 rpm
